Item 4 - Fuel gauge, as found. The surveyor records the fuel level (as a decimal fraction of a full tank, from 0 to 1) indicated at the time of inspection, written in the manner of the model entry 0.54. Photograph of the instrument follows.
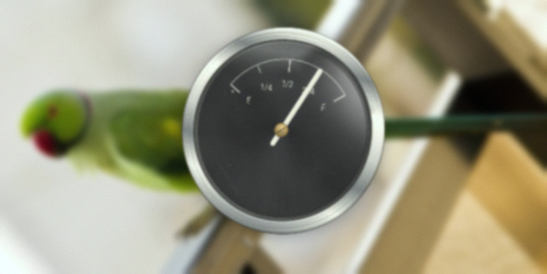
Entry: 0.75
